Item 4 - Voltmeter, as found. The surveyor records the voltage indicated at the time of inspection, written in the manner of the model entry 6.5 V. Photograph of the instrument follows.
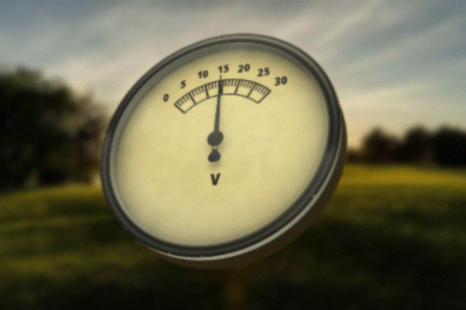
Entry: 15 V
